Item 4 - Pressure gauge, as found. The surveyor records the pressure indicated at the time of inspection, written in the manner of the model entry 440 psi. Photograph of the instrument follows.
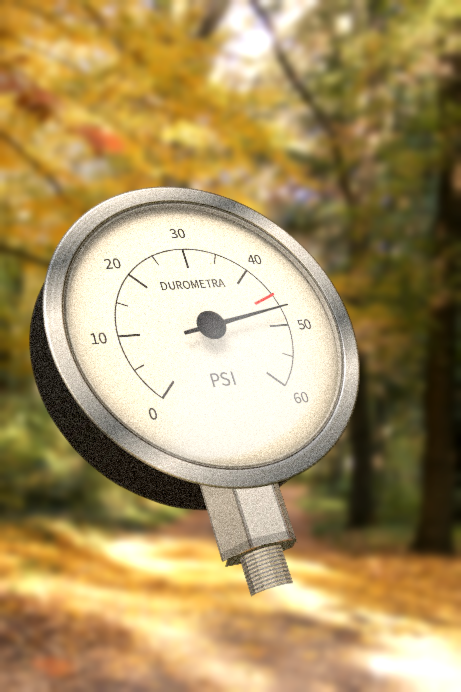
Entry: 47.5 psi
